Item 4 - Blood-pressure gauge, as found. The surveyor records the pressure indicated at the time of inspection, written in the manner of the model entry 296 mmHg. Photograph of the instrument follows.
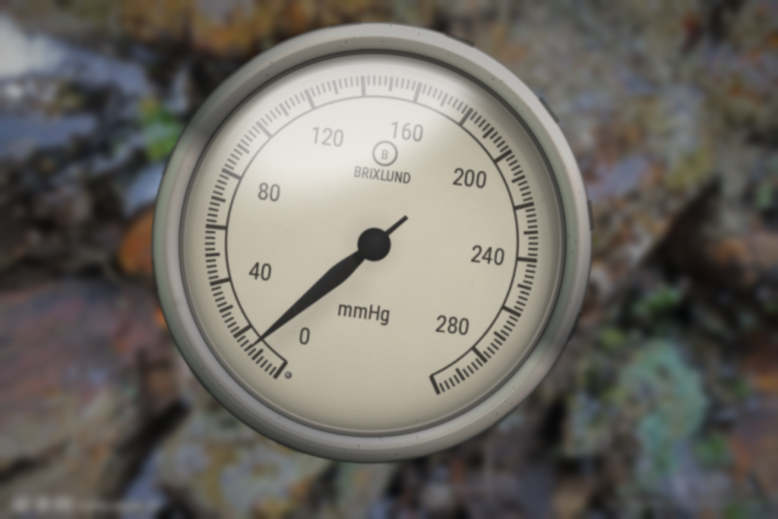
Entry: 14 mmHg
